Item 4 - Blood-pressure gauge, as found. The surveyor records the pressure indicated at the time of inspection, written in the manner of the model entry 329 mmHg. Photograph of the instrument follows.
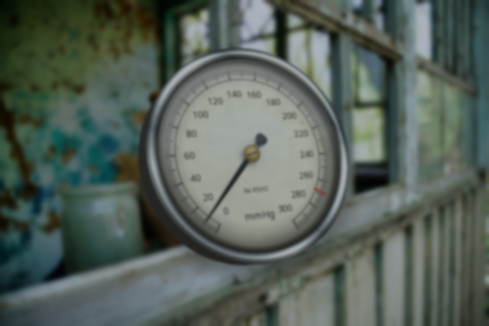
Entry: 10 mmHg
